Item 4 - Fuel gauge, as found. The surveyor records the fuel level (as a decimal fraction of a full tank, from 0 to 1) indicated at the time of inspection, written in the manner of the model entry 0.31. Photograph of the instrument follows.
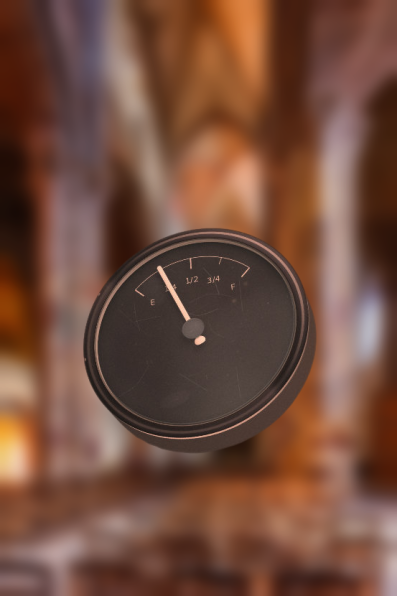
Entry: 0.25
